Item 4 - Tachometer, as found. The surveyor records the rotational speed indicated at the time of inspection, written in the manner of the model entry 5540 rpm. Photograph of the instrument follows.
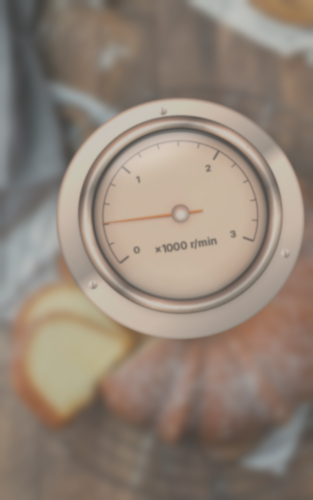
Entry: 400 rpm
